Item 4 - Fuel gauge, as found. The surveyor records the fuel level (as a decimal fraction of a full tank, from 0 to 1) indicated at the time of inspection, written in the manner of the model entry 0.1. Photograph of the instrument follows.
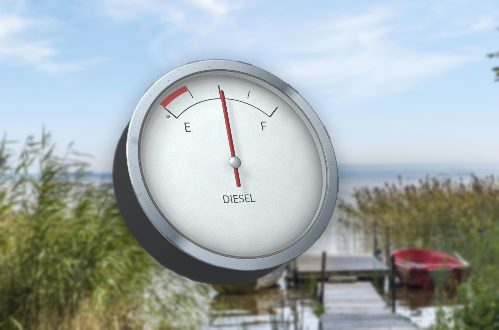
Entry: 0.5
